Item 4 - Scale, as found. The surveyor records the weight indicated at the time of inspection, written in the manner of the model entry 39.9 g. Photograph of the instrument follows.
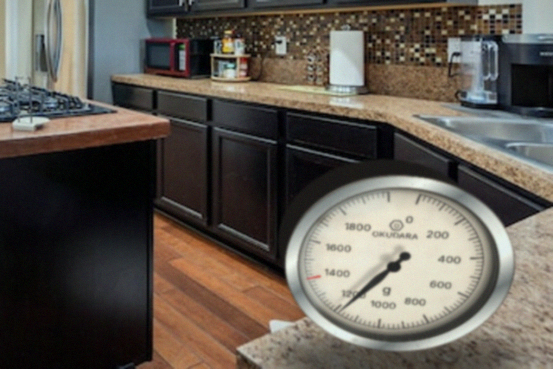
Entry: 1200 g
